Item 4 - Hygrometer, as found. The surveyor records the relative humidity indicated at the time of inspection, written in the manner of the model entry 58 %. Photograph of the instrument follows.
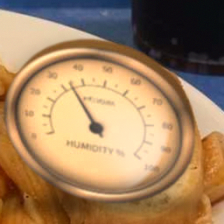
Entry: 35 %
